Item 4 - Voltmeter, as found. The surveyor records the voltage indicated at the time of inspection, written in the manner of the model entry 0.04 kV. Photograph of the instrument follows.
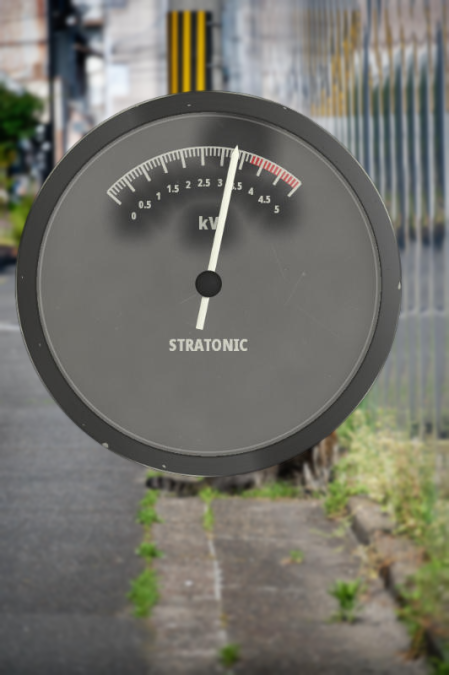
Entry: 3.3 kV
